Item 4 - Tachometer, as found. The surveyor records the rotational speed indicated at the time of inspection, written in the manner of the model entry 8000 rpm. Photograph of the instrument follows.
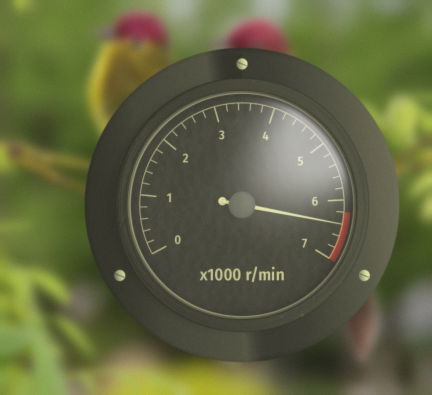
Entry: 6400 rpm
